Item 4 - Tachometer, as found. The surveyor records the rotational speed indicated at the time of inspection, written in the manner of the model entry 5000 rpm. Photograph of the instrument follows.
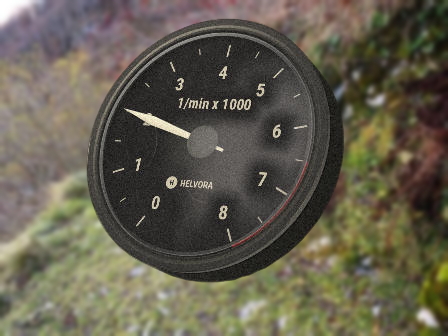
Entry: 2000 rpm
